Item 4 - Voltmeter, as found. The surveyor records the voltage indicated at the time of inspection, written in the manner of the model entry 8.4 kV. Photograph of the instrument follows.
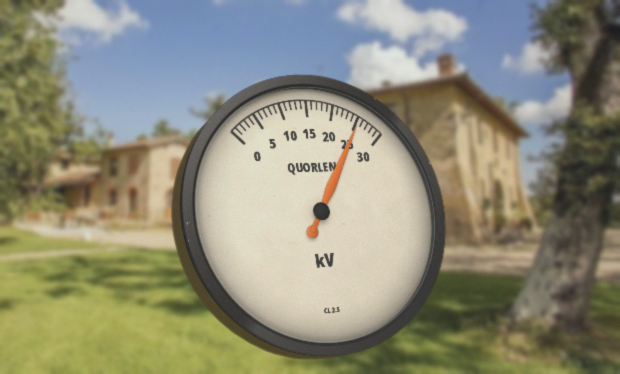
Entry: 25 kV
